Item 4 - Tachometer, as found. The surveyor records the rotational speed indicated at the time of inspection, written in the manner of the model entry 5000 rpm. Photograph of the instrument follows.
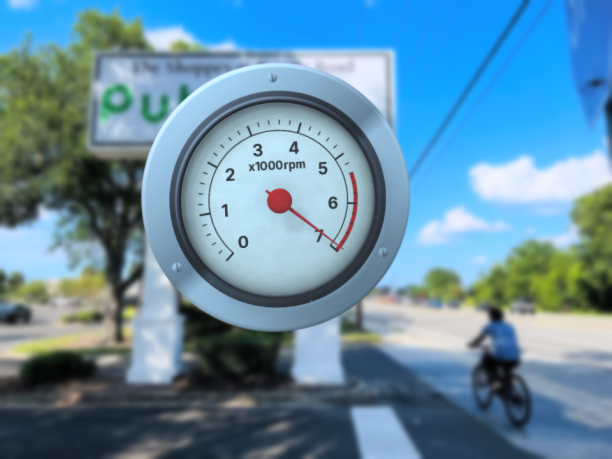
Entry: 6900 rpm
